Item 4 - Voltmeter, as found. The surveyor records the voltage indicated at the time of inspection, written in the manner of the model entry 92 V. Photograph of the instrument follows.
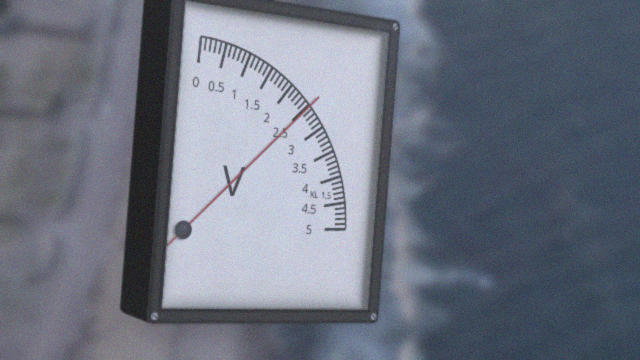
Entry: 2.5 V
